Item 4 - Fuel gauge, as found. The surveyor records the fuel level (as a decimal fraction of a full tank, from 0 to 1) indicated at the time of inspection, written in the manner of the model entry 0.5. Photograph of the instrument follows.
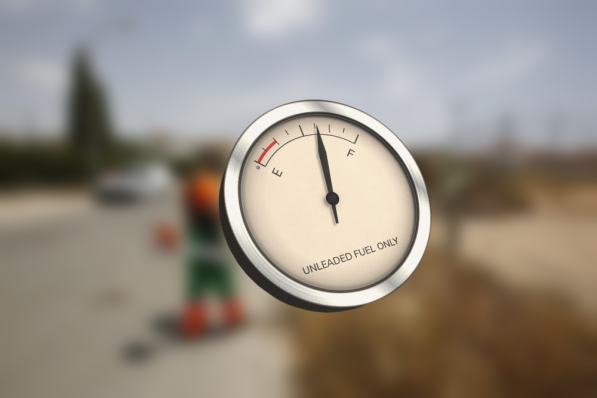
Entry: 0.625
